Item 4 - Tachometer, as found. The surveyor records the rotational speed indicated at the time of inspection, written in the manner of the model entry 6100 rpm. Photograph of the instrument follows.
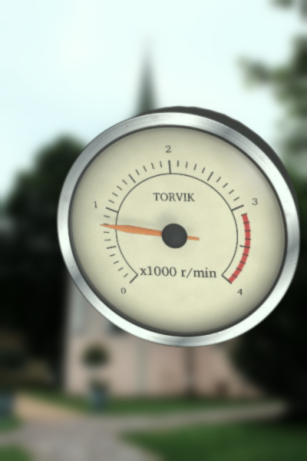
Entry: 800 rpm
